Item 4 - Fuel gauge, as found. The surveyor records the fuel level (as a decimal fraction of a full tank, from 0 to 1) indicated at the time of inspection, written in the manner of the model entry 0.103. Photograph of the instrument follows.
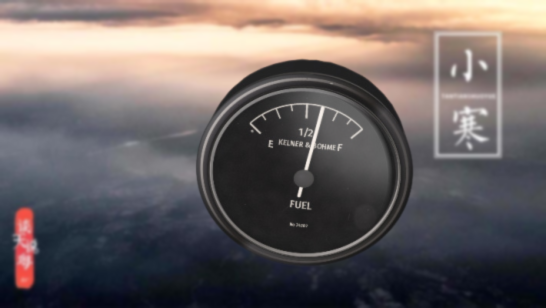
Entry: 0.625
